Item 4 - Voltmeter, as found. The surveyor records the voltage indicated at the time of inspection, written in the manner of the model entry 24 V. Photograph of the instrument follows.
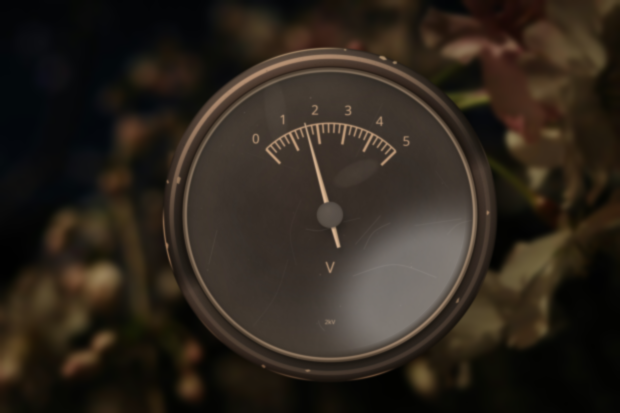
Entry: 1.6 V
